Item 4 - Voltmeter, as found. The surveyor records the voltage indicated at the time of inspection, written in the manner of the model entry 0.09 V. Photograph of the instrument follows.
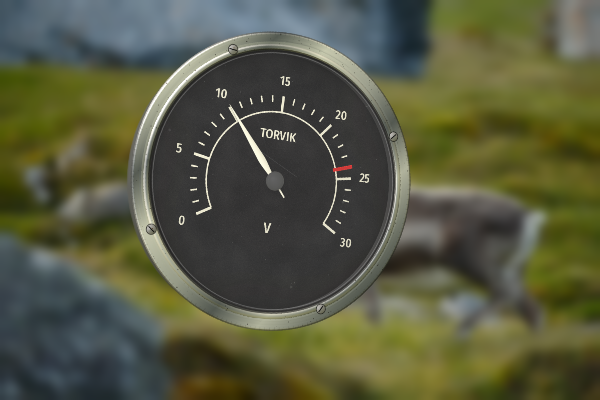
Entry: 10 V
